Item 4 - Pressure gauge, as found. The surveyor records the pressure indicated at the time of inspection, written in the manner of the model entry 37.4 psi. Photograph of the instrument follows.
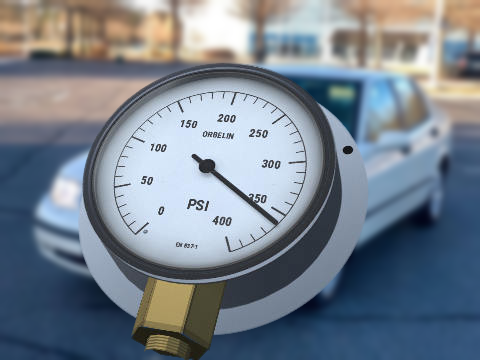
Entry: 360 psi
